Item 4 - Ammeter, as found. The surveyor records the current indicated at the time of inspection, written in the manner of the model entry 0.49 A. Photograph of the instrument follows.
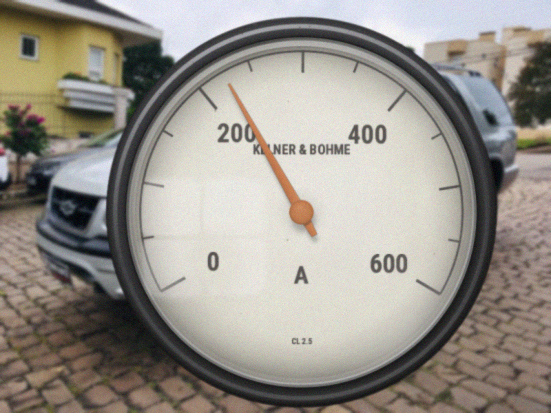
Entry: 225 A
